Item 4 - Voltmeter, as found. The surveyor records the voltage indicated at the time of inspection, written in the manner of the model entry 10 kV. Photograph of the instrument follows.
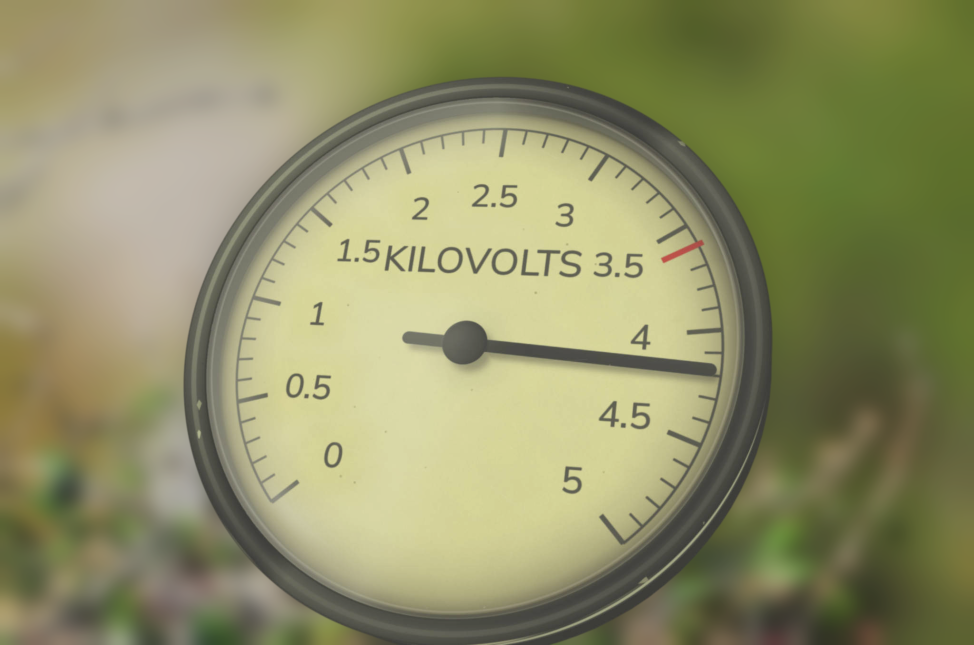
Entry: 4.2 kV
